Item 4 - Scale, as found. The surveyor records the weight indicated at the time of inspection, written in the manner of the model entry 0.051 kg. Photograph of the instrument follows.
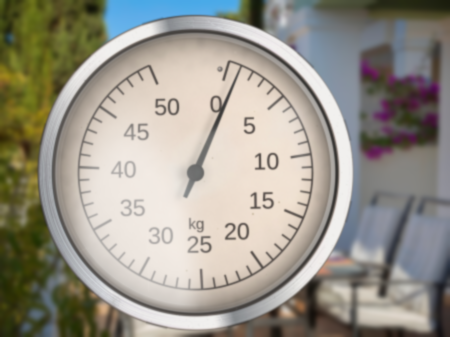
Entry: 1 kg
